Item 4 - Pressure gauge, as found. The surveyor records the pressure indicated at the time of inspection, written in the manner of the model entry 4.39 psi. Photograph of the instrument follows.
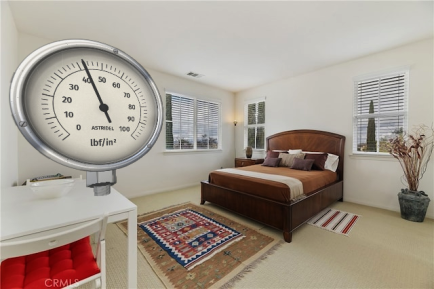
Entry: 42 psi
